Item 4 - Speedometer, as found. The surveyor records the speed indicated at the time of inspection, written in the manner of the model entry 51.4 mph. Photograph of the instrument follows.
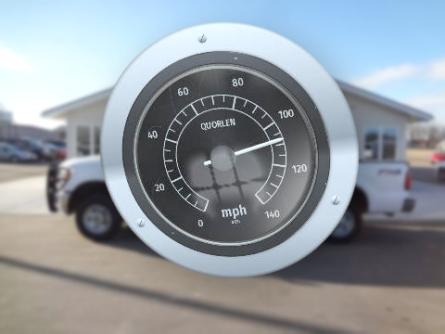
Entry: 107.5 mph
